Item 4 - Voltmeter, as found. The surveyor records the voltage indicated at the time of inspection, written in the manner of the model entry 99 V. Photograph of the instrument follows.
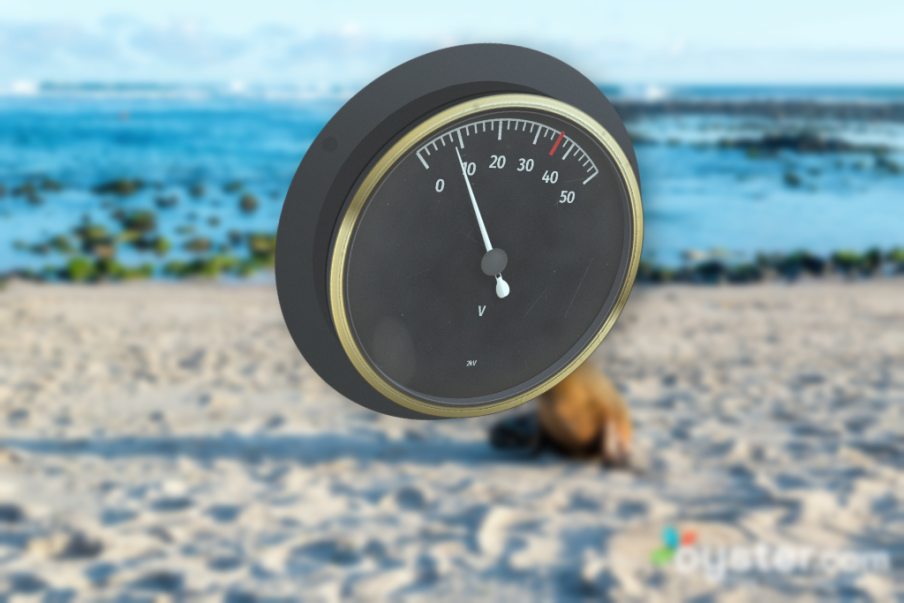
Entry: 8 V
